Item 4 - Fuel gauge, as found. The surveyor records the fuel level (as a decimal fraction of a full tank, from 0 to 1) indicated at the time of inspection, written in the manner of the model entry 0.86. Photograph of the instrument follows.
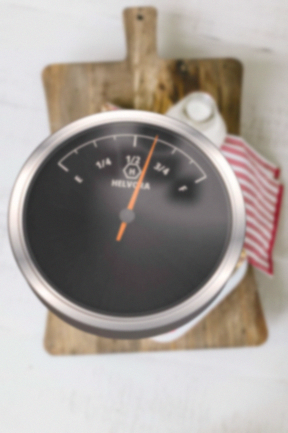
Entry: 0.625
